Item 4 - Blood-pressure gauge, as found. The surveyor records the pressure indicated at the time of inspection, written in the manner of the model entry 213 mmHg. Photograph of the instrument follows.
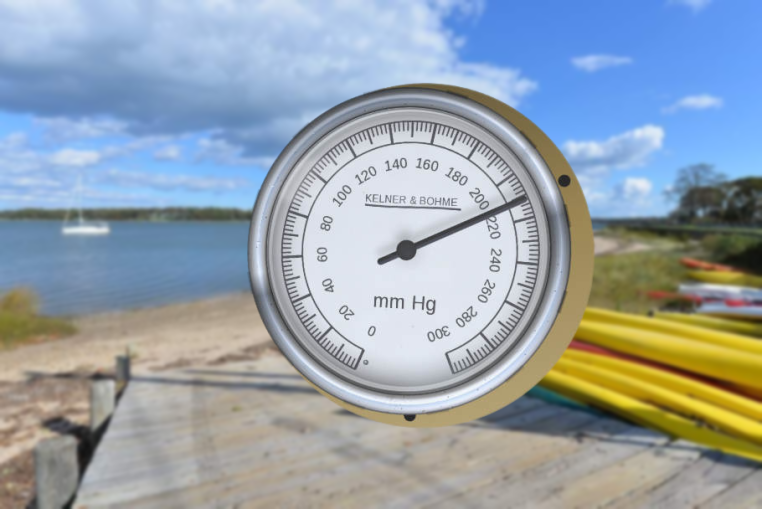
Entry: 212 mmHg
